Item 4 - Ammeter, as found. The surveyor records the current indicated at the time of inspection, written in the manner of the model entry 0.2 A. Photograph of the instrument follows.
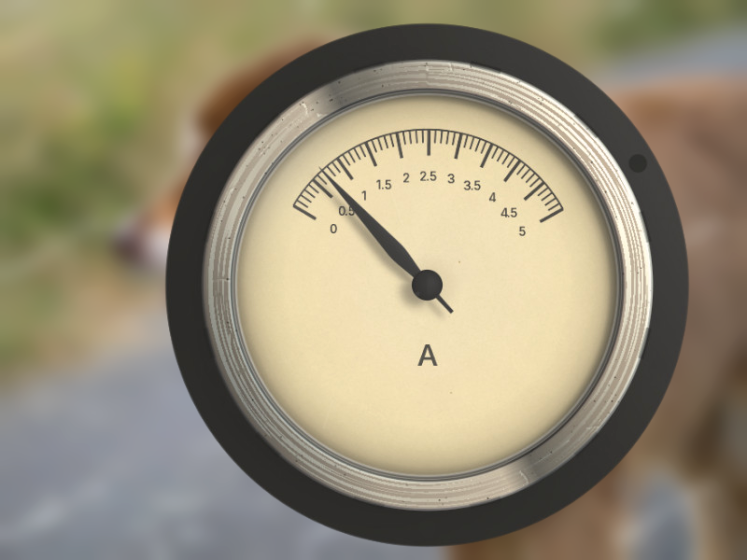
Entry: 0.7 A
